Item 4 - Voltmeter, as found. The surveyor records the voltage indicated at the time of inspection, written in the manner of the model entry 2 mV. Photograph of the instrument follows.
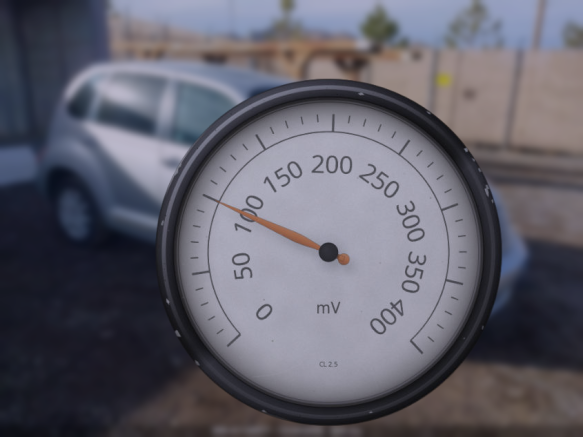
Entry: 100 mV
